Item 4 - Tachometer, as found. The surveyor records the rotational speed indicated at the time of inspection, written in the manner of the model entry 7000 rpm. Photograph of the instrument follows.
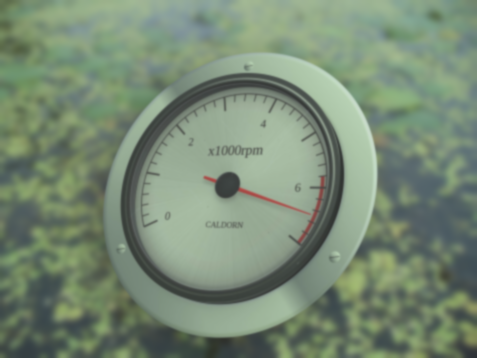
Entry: 6500 rpm
